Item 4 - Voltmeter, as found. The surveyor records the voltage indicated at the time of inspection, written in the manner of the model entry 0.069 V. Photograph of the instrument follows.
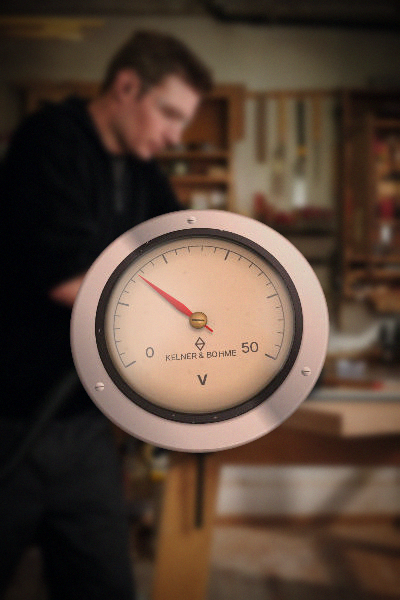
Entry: 15 V
